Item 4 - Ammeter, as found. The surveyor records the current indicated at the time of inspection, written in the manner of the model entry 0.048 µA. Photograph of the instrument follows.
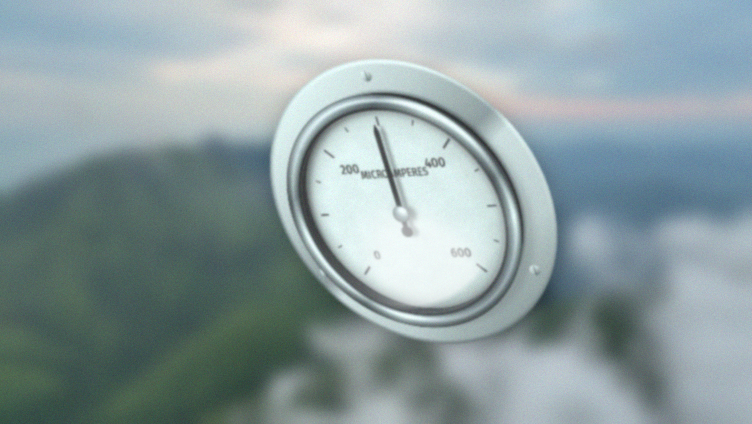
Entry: 300 µA
